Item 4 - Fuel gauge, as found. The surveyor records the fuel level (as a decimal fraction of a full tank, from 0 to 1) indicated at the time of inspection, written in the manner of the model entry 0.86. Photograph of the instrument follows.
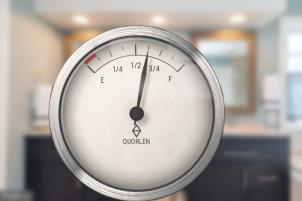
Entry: 0.625
